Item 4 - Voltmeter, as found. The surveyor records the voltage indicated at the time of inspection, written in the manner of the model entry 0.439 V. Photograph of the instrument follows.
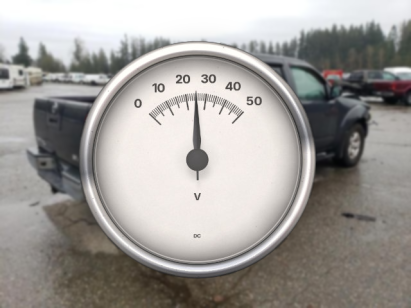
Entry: 25 V
